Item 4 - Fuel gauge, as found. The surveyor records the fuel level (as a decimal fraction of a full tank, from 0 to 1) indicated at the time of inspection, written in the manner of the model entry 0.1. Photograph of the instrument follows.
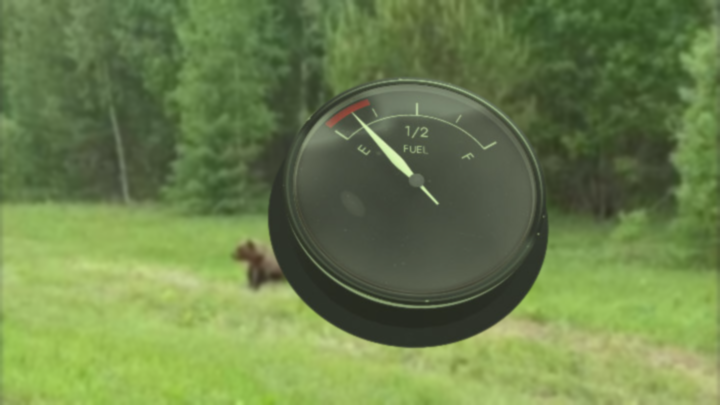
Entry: 0.125
